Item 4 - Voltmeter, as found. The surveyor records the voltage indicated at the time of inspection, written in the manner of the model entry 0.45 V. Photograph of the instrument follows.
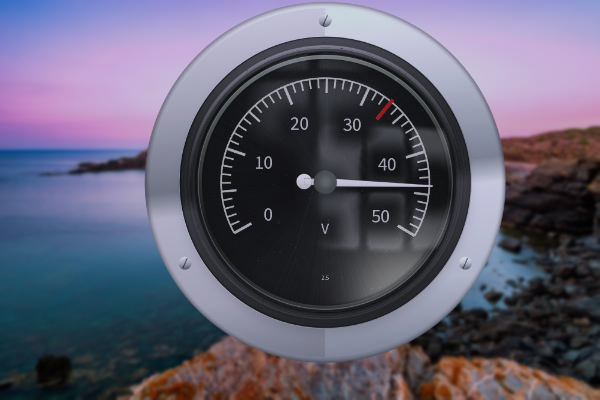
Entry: 44 V
